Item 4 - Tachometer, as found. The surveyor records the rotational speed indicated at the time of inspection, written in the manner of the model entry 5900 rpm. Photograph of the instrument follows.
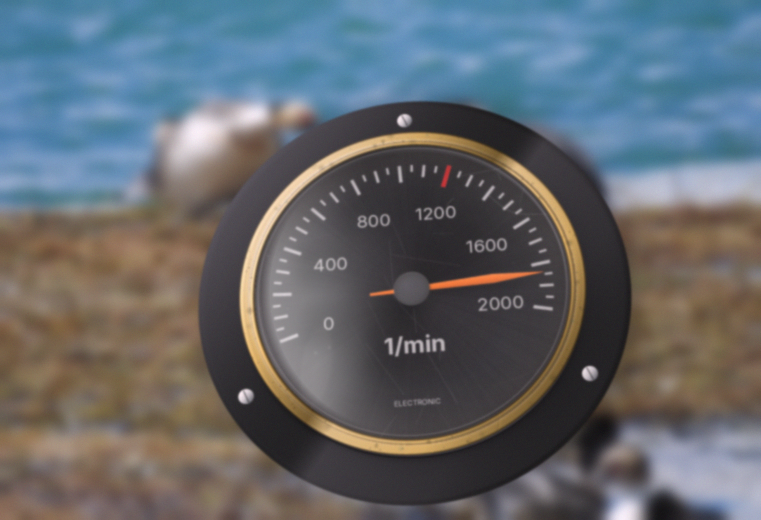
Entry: 1850 rpm
